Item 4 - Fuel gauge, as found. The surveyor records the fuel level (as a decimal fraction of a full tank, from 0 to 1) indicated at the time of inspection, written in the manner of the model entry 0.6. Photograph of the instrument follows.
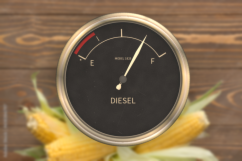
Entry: 0.75
